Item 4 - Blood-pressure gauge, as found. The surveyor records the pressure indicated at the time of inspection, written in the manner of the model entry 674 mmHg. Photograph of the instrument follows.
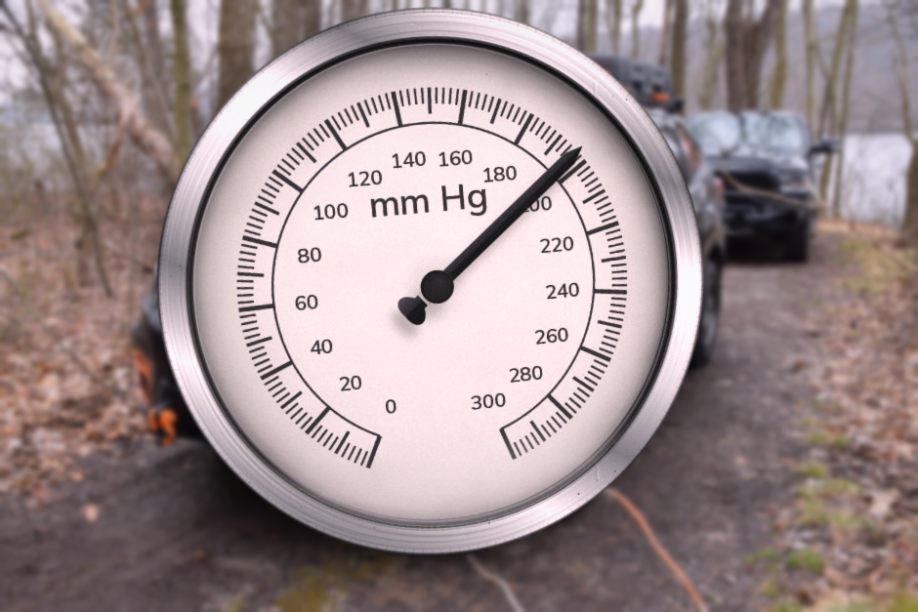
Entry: 196 mmHg
